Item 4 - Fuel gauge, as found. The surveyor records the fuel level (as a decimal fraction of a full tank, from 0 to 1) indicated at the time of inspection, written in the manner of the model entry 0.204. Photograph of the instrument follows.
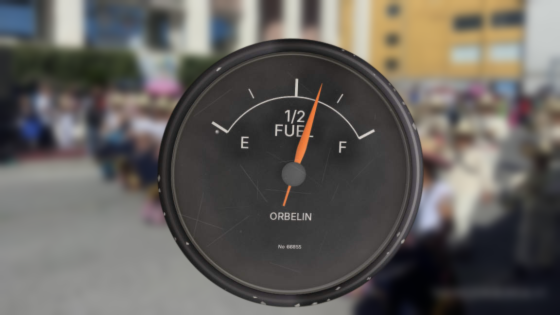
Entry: 0.625
